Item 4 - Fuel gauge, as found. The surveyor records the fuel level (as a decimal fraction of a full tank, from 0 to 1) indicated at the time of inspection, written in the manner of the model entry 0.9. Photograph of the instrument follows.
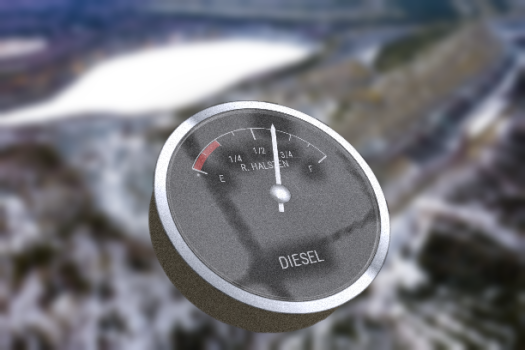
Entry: 0.625
